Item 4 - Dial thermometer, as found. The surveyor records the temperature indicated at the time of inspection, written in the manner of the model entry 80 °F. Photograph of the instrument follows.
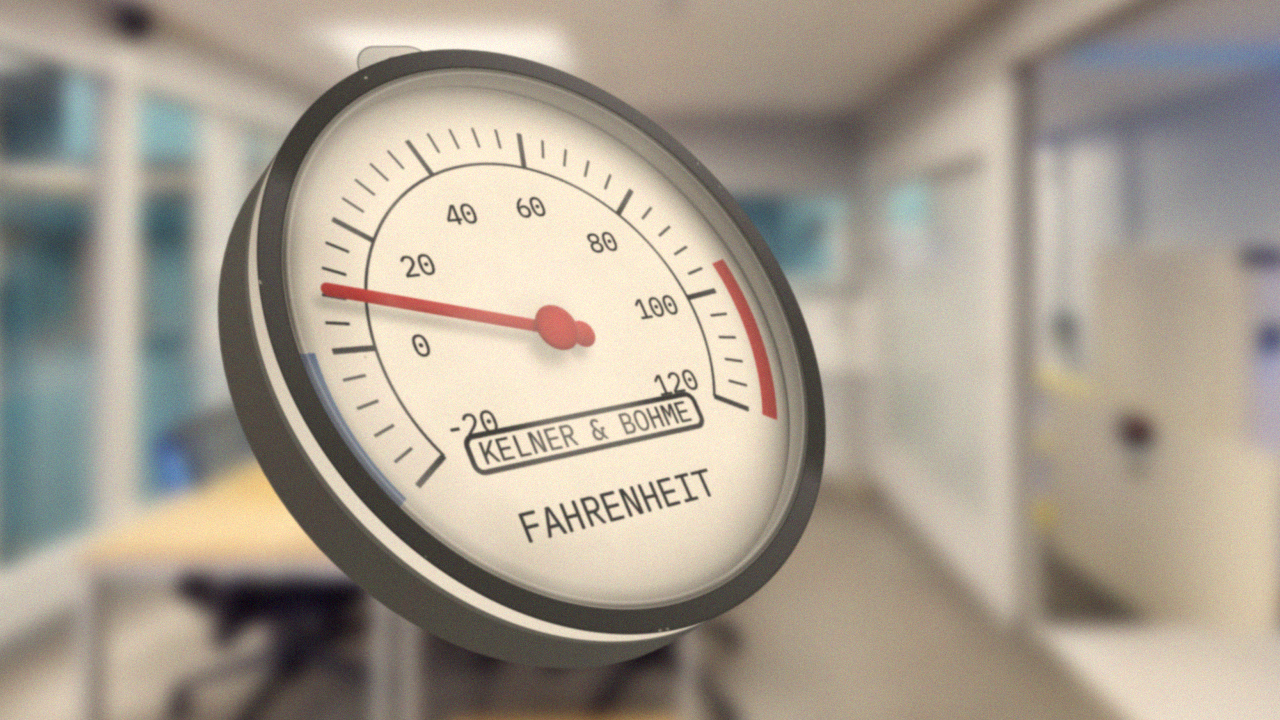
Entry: 8 °F
